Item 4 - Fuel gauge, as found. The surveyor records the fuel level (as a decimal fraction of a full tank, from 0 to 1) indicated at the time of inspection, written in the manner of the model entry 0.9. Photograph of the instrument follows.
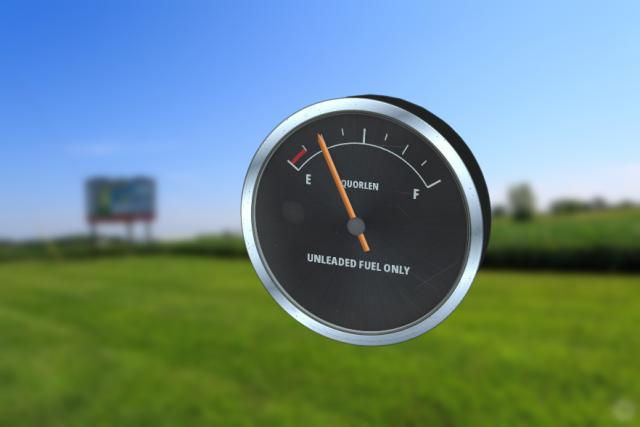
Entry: 0.25
